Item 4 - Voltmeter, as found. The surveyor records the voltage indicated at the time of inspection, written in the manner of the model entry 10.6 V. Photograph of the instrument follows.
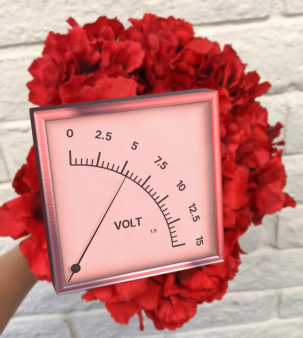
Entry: 5.5 V
